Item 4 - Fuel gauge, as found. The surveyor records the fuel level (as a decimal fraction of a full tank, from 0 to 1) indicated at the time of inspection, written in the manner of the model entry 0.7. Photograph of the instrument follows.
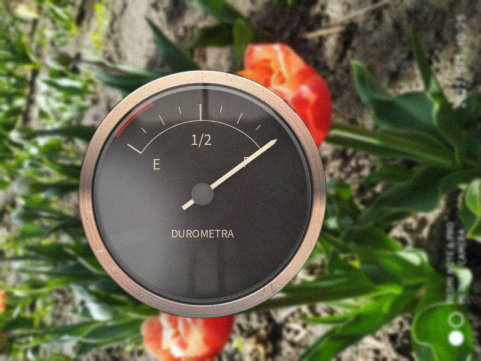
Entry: 1
